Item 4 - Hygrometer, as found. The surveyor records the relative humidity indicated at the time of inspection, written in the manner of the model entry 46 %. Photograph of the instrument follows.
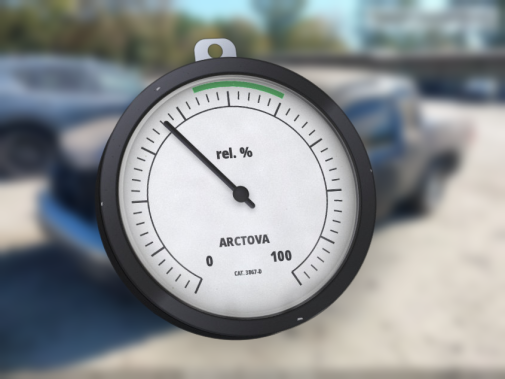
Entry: 36 %
